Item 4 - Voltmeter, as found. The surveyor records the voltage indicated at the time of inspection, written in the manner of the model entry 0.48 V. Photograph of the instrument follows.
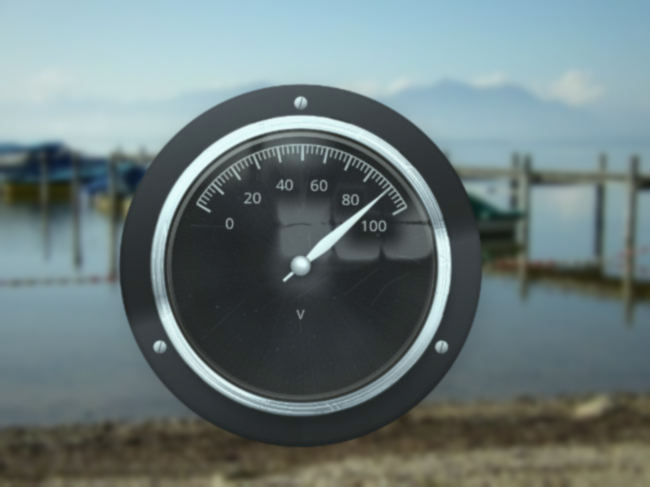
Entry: 90 V
